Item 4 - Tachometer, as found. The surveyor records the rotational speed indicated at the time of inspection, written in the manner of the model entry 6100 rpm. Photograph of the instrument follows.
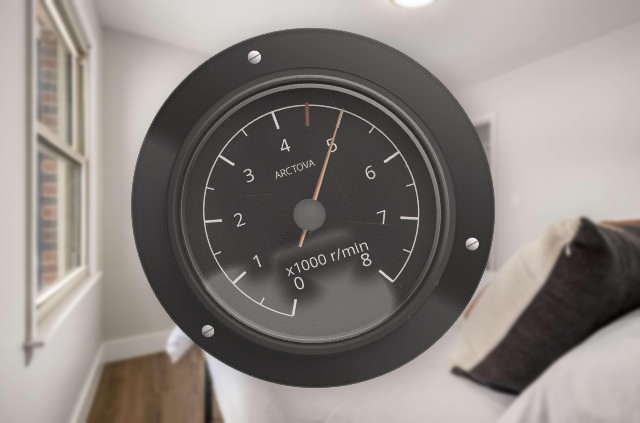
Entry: 5000 rpm
